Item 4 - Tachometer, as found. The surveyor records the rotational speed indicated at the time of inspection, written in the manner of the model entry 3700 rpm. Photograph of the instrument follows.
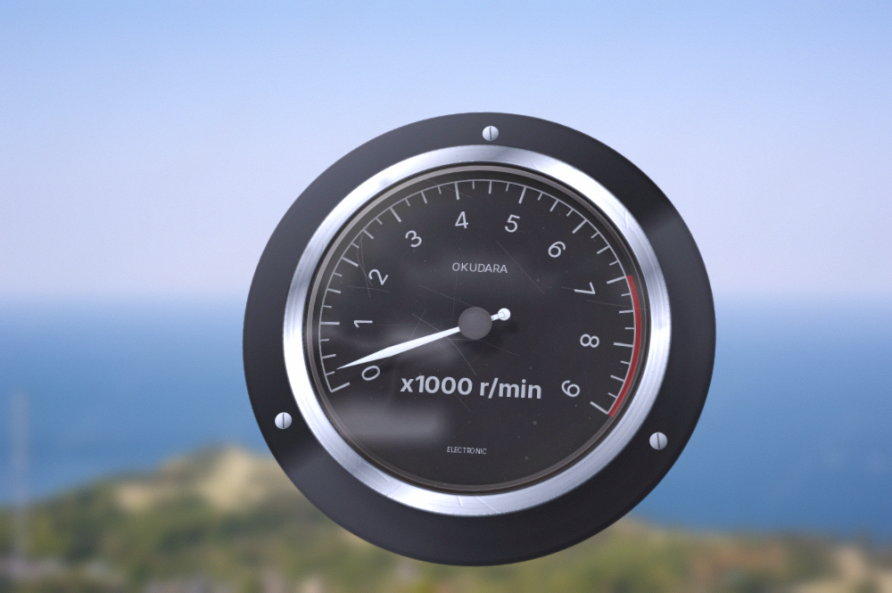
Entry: 250 rpm
